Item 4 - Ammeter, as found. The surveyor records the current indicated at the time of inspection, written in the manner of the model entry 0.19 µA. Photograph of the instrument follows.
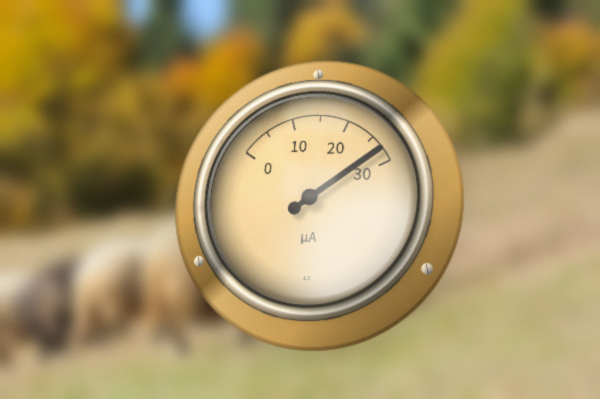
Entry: 27.5 µA
